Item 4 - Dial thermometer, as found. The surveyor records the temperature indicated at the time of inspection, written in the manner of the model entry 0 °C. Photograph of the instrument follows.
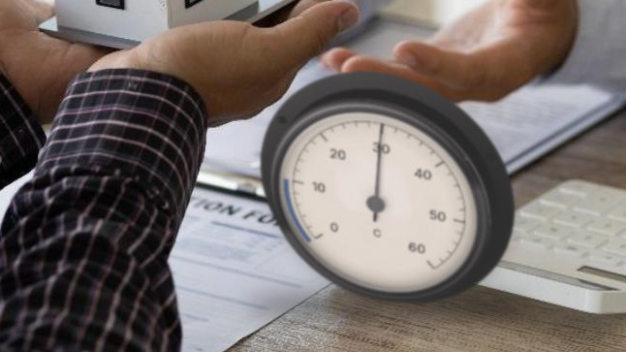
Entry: 30 °C
